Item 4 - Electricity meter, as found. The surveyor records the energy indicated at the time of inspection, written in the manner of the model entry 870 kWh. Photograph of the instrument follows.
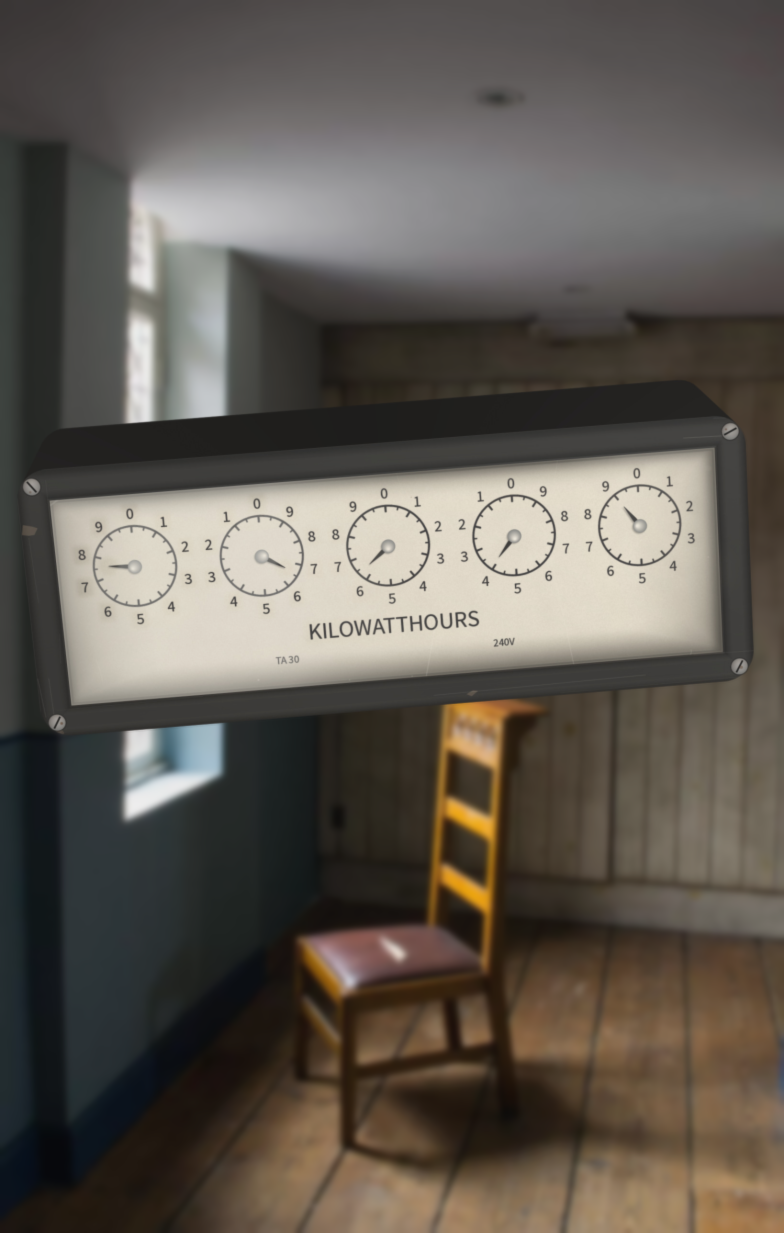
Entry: 76639 kWh
